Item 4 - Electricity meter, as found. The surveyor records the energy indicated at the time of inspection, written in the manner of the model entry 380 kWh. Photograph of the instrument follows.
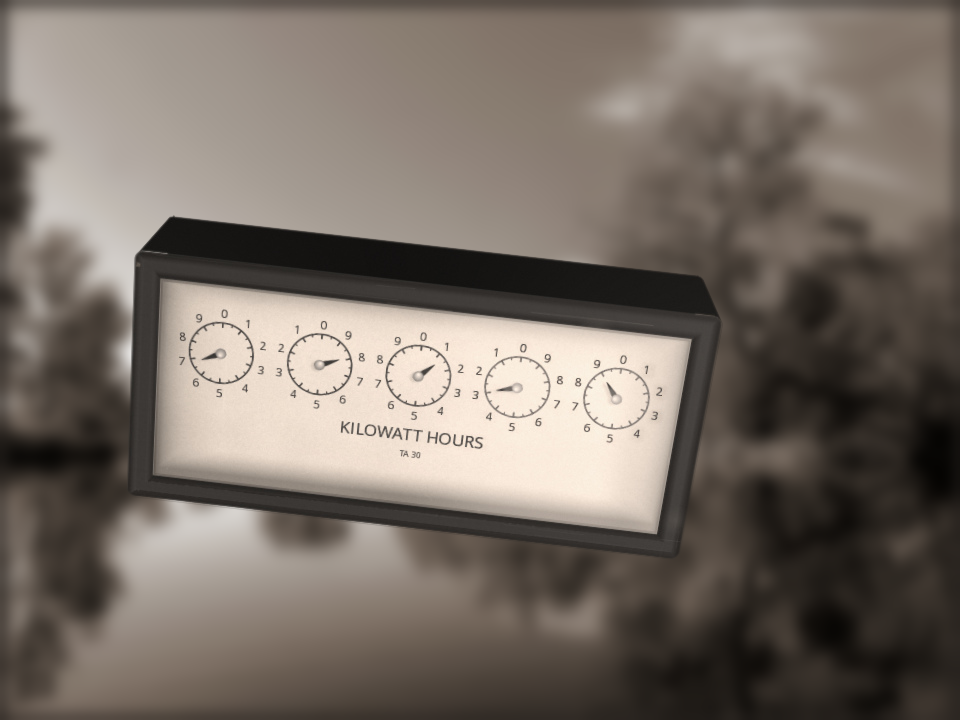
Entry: 68129 kWh
